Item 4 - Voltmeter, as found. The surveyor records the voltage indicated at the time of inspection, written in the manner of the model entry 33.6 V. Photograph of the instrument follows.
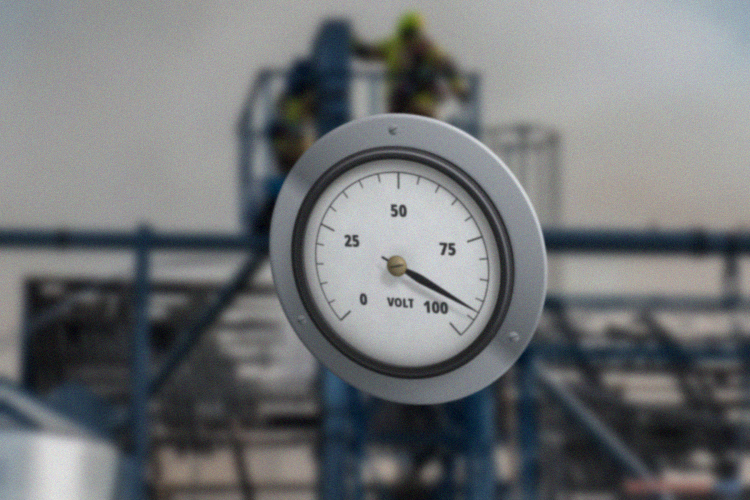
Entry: 92.5 V
